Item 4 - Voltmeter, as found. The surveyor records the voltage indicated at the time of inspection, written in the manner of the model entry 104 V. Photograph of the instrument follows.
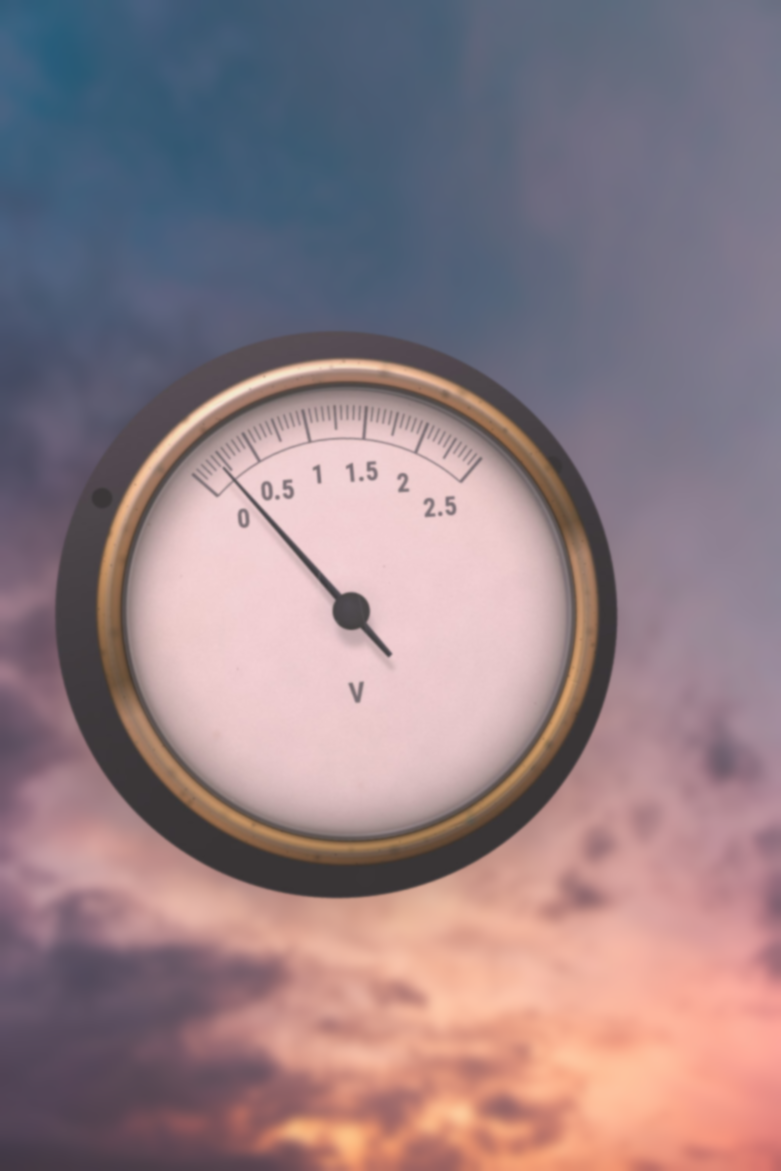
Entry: 0.2 V
